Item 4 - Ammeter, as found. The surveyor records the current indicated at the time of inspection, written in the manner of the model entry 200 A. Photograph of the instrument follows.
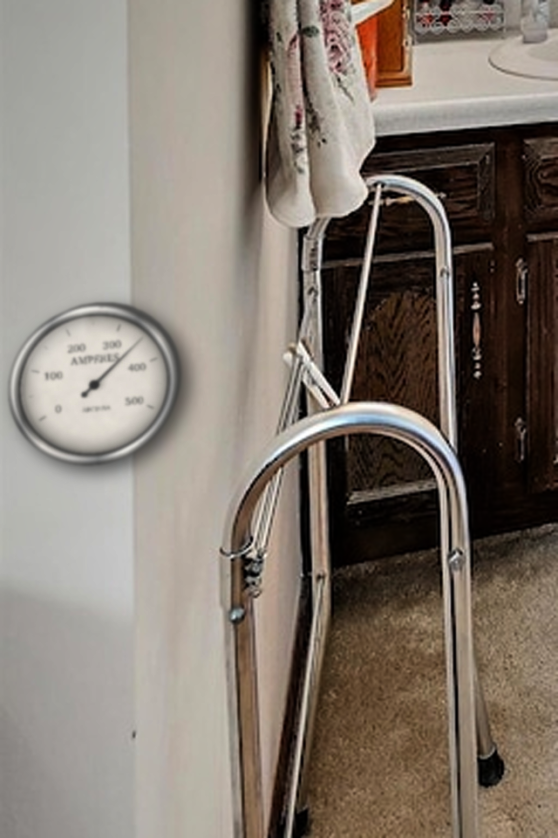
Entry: 350 A
